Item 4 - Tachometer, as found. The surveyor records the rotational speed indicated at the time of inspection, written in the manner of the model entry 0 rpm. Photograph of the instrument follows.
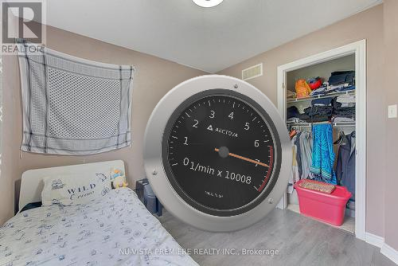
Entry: 7000 rpm
